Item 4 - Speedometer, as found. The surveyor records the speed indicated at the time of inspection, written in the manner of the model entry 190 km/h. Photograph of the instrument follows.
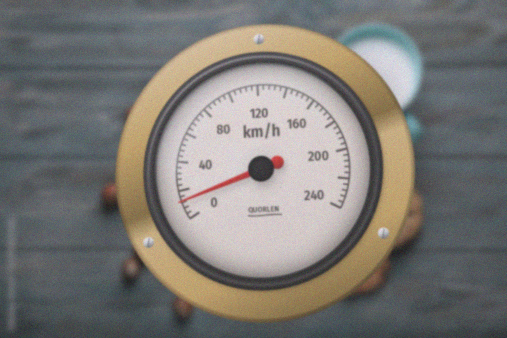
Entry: 12 km/h
